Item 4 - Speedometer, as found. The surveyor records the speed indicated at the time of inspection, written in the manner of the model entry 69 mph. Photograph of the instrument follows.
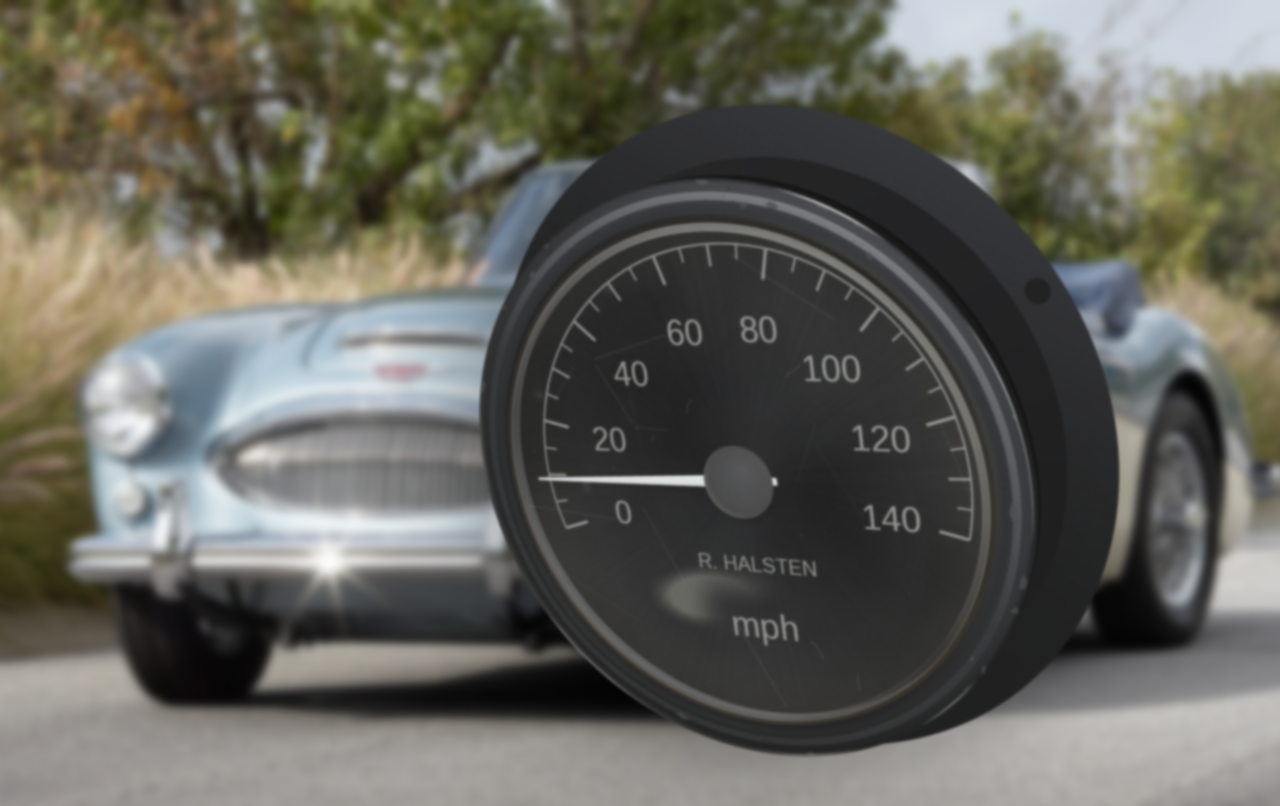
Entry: 10 mph
